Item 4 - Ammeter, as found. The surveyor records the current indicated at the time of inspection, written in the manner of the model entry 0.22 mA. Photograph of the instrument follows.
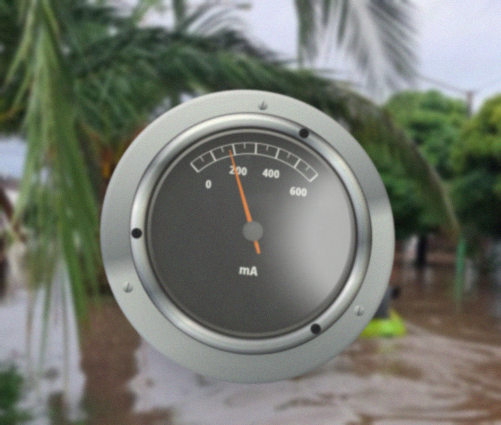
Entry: 175 mA
